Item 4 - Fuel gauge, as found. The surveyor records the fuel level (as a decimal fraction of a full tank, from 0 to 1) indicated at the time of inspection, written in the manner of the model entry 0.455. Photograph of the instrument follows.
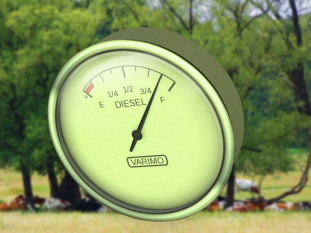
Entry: 0.875
